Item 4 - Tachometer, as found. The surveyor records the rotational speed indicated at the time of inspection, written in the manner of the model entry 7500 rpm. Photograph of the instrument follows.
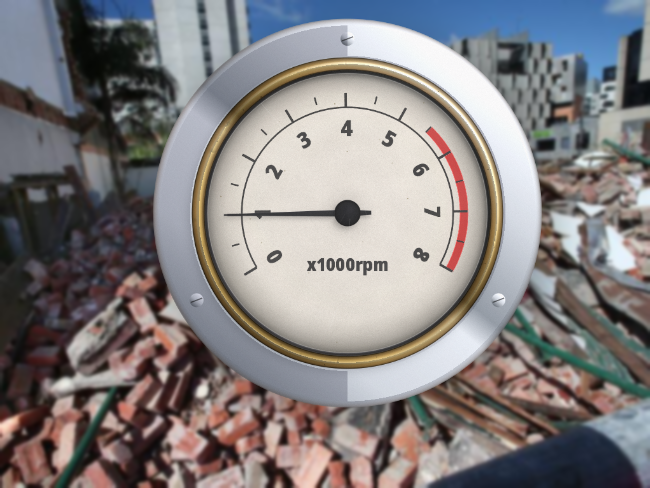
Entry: 1000 rpm
